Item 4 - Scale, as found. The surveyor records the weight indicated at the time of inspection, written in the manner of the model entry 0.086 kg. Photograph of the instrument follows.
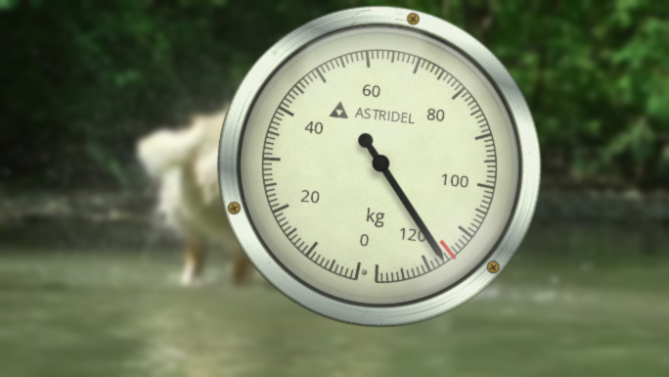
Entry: 117 kg
